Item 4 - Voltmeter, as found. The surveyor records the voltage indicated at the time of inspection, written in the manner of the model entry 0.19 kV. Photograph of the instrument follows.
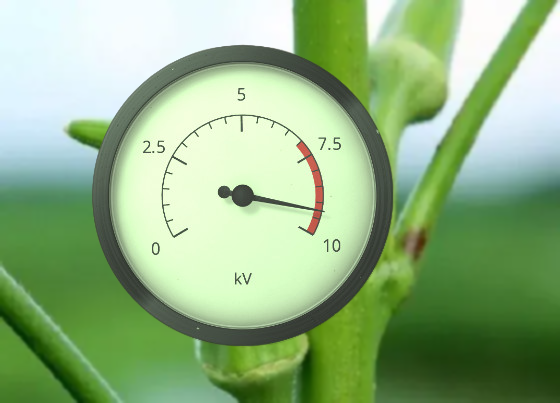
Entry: 9.25 kV
